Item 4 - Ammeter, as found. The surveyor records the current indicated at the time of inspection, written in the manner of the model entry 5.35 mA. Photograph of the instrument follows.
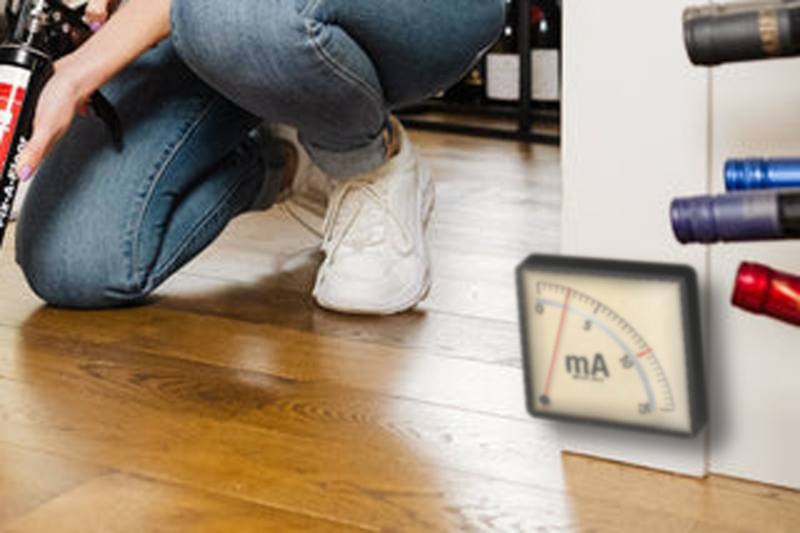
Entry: 2.5 mA
